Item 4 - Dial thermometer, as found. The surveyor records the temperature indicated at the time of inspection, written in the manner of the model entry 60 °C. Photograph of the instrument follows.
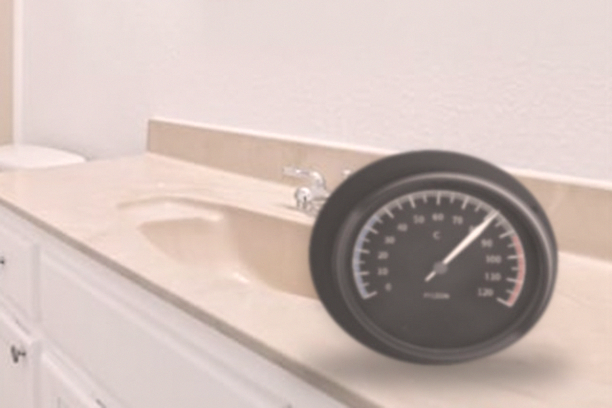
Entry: 80 °C
